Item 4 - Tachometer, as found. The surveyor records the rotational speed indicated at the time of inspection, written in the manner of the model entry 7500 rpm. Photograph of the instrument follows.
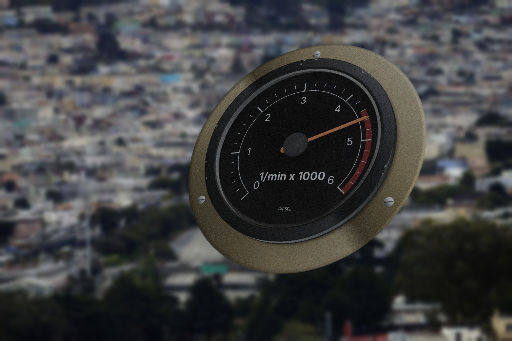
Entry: 4600 rpm
